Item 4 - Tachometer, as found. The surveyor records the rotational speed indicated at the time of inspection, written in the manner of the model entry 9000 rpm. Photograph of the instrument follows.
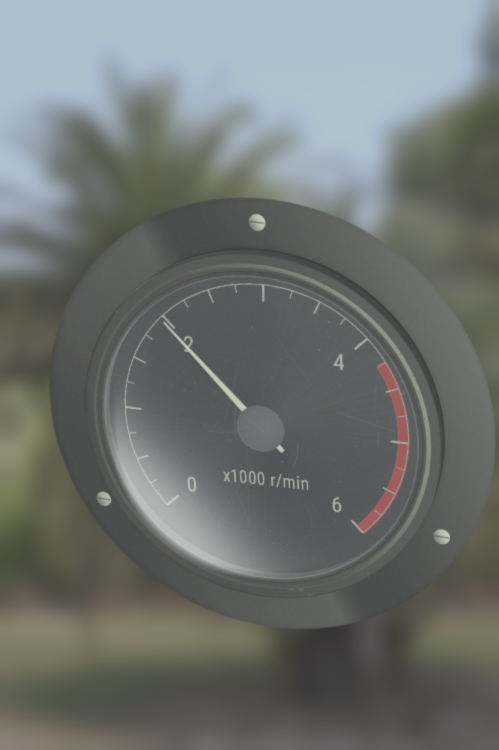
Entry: 2000 rpm
